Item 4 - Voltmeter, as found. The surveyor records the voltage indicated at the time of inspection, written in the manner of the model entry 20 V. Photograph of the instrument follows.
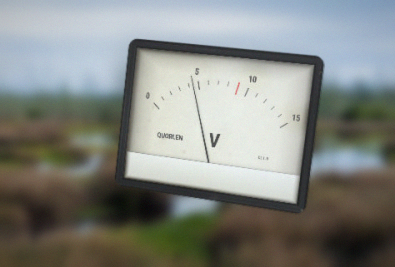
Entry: 4.5 V
